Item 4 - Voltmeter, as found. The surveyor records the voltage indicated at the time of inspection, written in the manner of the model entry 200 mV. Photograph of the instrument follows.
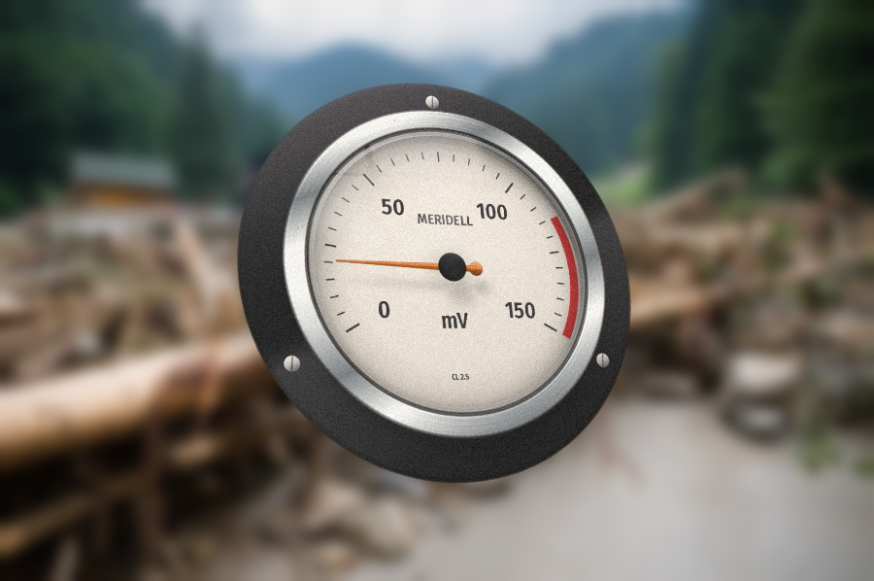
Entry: 20 mV
